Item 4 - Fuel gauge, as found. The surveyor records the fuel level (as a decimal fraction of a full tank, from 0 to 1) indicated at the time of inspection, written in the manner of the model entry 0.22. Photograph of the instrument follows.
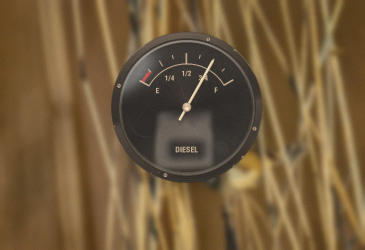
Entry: 0.75
